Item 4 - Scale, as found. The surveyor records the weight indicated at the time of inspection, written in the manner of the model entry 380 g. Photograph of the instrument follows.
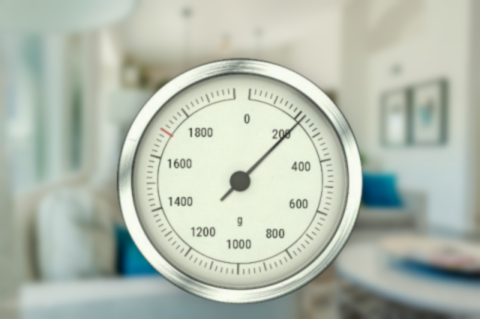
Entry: 220 g
